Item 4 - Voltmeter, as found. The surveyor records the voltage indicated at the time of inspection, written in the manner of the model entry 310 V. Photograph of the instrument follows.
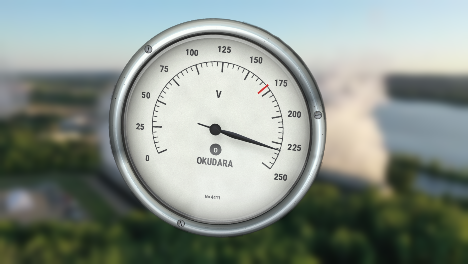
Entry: 230 V
